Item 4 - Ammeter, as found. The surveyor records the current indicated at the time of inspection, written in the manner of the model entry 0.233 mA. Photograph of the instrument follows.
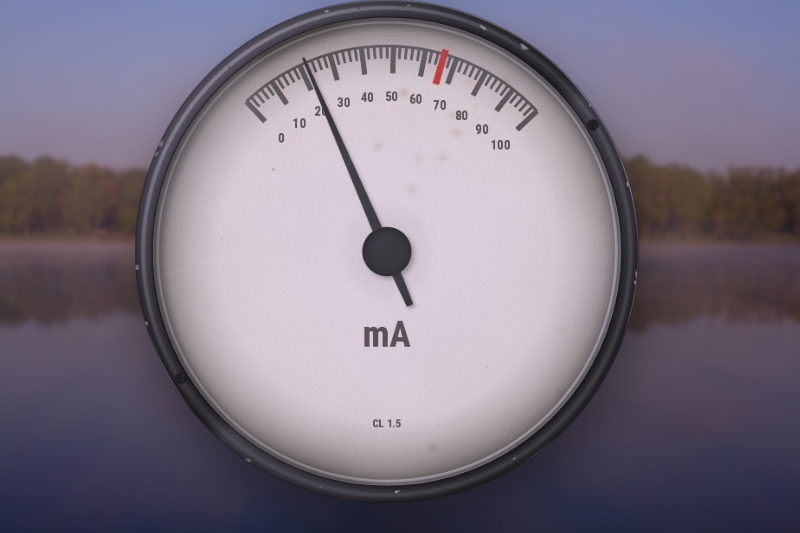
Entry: 22 mA
